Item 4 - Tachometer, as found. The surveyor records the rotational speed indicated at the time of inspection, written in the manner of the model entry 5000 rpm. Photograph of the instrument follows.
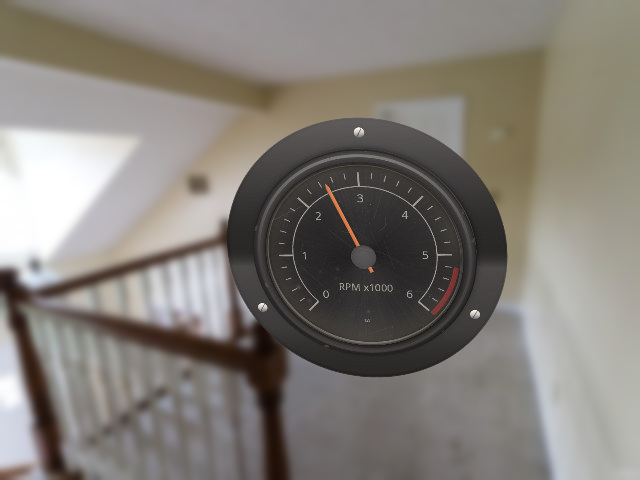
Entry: 2500 rpm
